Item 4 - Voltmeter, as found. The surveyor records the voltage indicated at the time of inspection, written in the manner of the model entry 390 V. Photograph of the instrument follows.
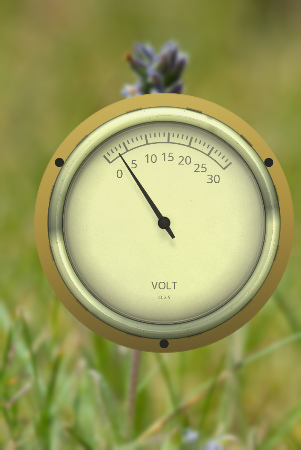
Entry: 3 V
